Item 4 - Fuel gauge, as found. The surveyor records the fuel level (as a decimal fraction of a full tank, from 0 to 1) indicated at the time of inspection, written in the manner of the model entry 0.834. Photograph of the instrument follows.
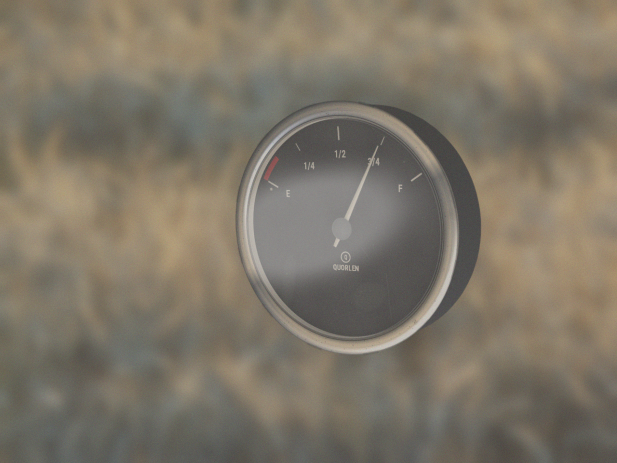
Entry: 0.75
